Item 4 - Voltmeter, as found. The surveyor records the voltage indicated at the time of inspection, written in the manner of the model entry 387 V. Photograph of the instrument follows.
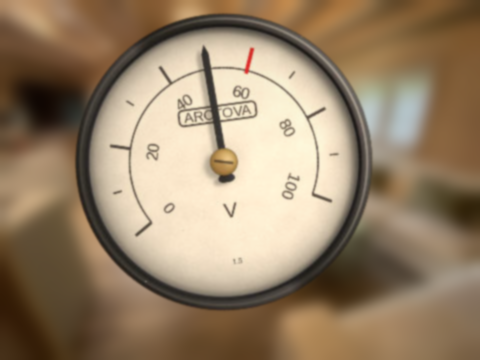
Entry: 50 V
